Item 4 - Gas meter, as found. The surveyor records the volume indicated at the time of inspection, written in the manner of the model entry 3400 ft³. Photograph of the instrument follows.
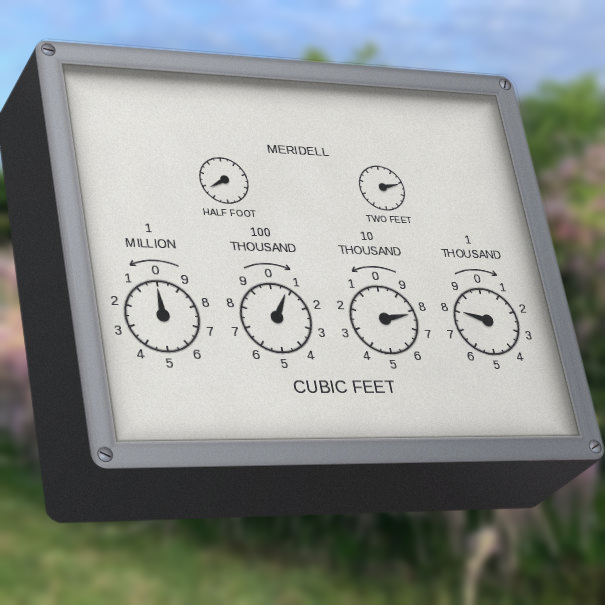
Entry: 7800 ft³
